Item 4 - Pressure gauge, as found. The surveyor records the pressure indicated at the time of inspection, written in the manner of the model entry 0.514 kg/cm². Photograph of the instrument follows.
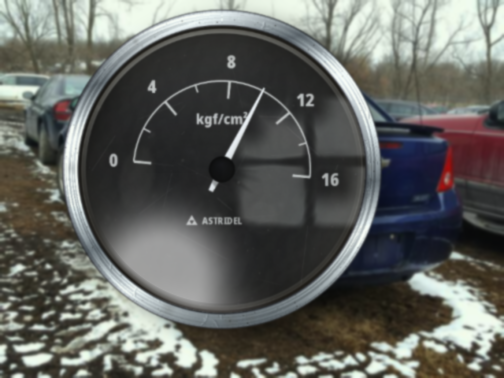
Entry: 10 kg/cm²
